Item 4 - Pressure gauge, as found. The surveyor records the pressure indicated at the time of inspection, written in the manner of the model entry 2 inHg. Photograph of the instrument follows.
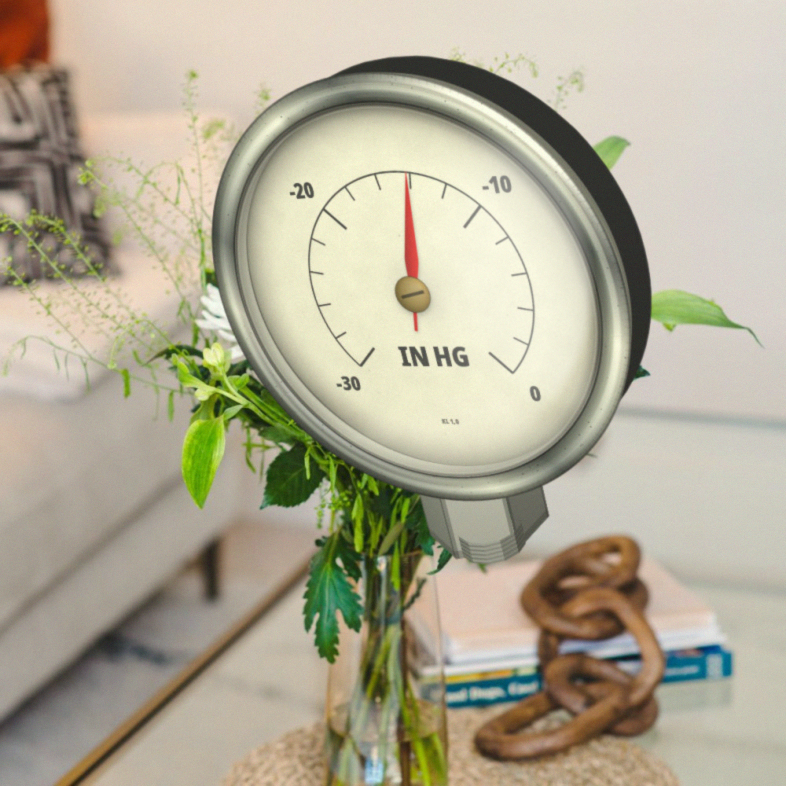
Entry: -14 inHg
